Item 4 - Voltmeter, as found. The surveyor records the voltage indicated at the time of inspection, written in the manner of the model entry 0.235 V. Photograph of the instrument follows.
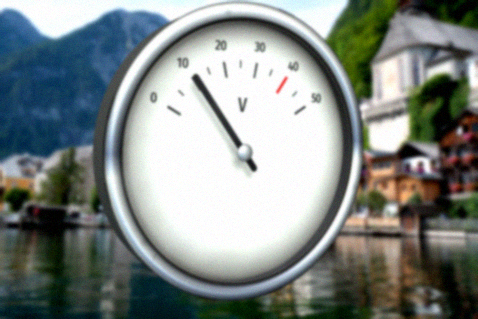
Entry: 10 V
